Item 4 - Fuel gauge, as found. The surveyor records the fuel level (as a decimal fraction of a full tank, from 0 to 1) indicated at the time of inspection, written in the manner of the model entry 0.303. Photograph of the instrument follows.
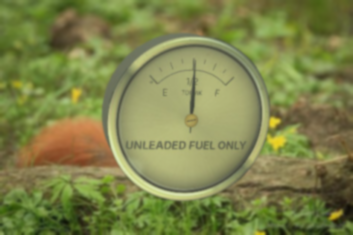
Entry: 0.5
